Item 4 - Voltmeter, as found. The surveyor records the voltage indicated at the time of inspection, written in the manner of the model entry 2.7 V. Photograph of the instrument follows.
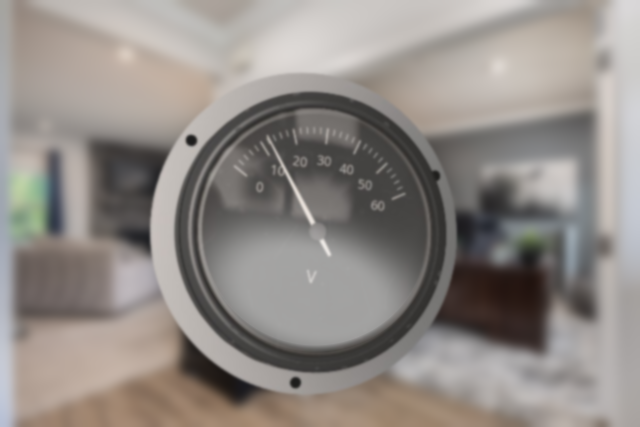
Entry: 12 V
